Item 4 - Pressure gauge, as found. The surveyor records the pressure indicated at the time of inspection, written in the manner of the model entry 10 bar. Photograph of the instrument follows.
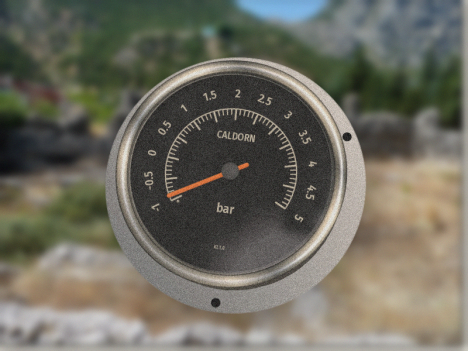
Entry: -0.9 bar
